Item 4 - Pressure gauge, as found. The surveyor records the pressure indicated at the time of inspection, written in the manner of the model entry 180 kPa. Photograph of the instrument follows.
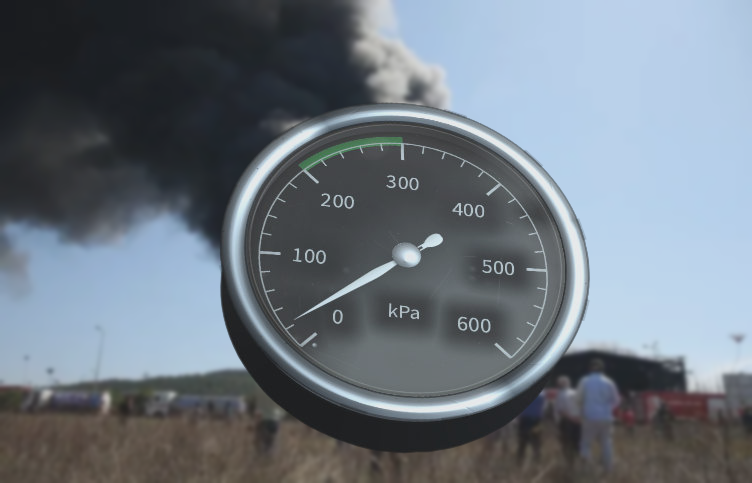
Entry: 20 kPa
